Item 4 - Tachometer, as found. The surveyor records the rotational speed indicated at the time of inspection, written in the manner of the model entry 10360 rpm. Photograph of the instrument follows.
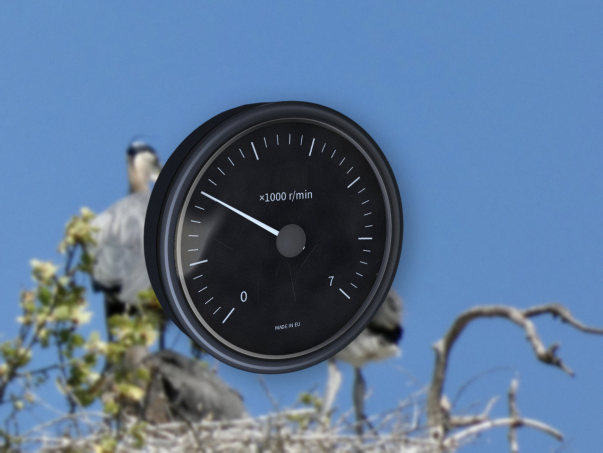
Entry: 2000 rpm
